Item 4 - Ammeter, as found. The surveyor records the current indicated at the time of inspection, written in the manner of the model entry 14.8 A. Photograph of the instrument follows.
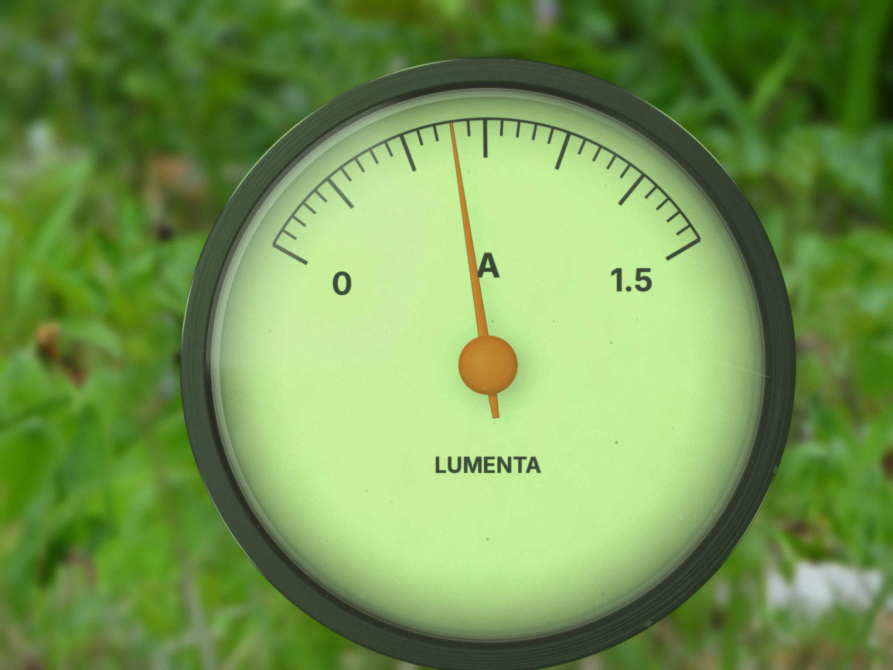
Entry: 0.65 A
